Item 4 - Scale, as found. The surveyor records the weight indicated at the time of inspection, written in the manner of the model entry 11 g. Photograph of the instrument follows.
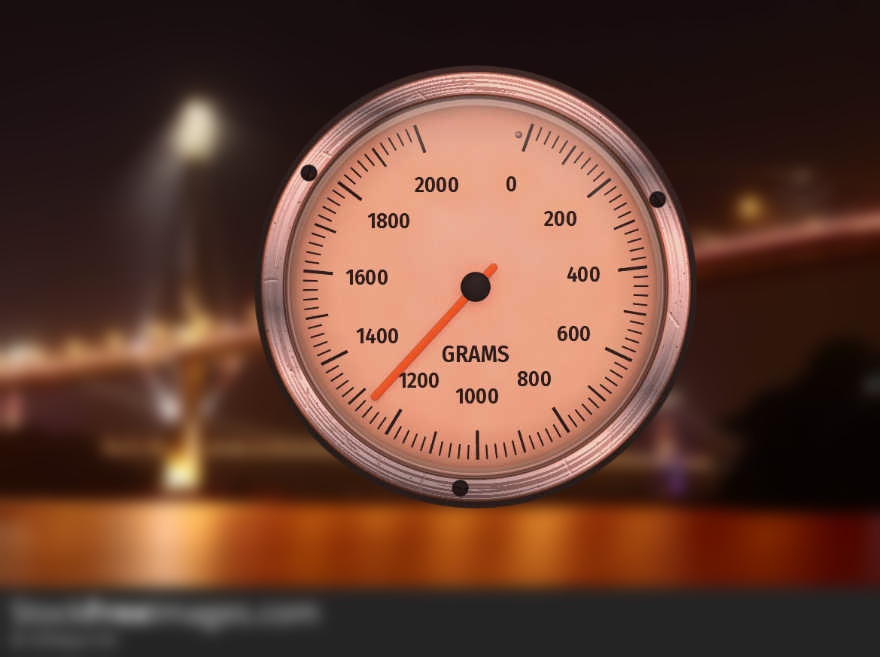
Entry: 1270 g
